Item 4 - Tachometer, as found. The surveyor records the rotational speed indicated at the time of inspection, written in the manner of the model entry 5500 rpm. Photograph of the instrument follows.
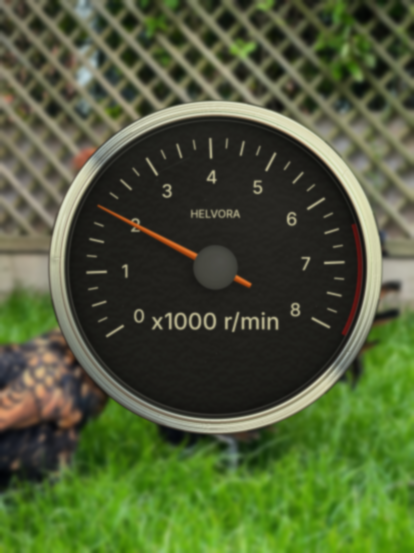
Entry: 2000 rpm
